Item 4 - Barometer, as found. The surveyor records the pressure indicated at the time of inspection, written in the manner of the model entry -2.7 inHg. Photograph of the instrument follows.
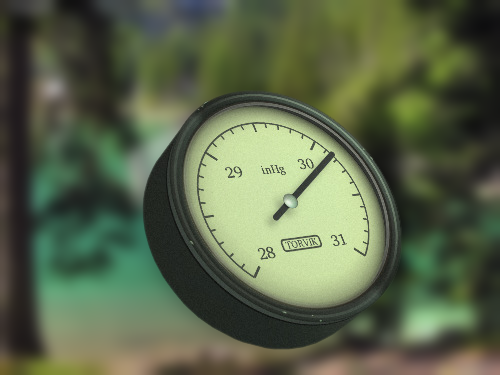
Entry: 30.15 inHg
